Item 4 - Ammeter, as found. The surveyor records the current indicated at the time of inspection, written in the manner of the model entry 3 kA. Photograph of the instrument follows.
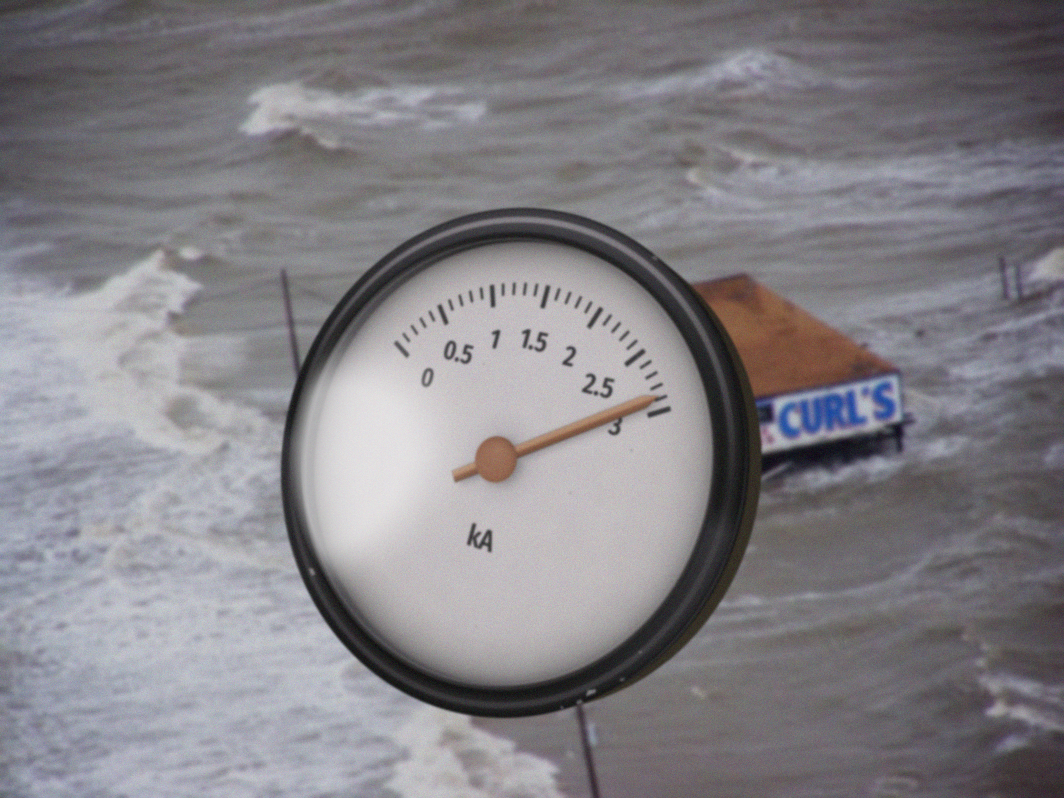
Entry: 2.9 kA
